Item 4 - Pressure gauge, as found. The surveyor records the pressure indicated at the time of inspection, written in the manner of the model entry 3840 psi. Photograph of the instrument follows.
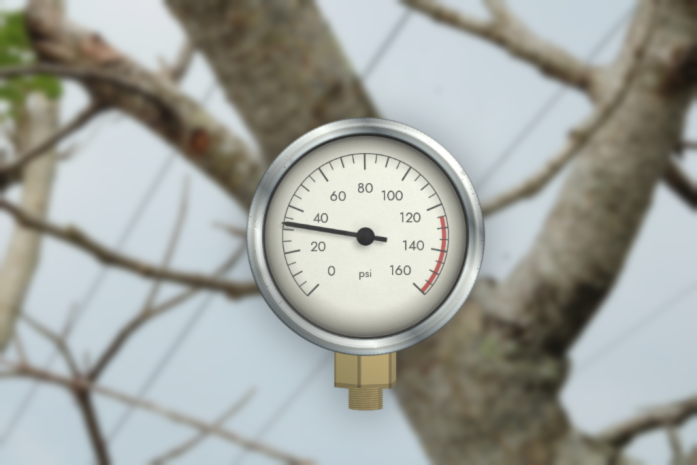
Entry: 32.5 psi
